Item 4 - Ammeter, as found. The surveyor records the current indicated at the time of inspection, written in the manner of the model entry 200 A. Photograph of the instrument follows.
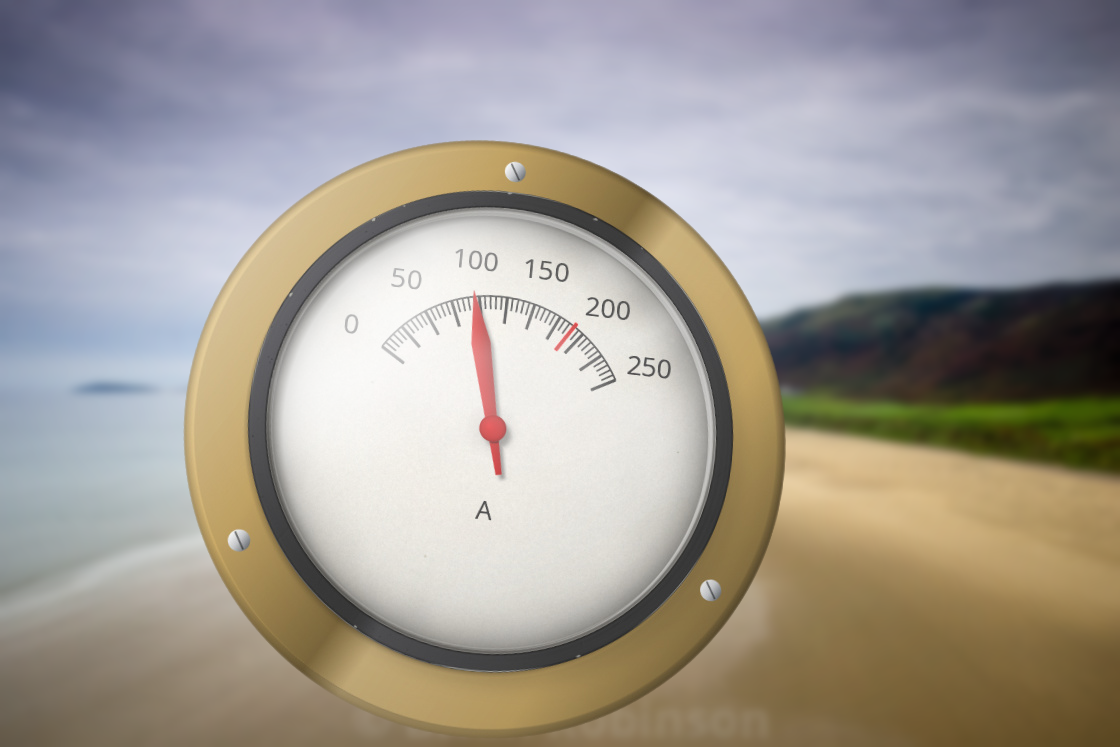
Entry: 95 A
